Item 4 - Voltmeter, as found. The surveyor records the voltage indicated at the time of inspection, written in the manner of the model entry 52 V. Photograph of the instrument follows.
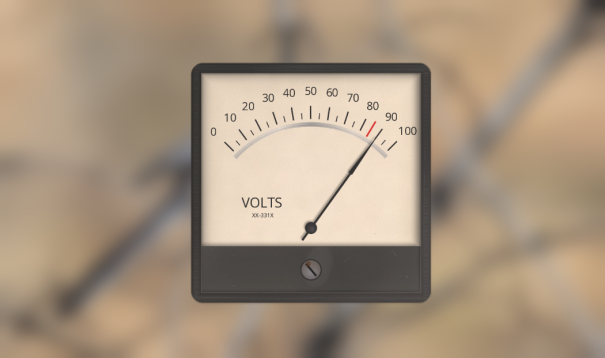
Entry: 90 V
